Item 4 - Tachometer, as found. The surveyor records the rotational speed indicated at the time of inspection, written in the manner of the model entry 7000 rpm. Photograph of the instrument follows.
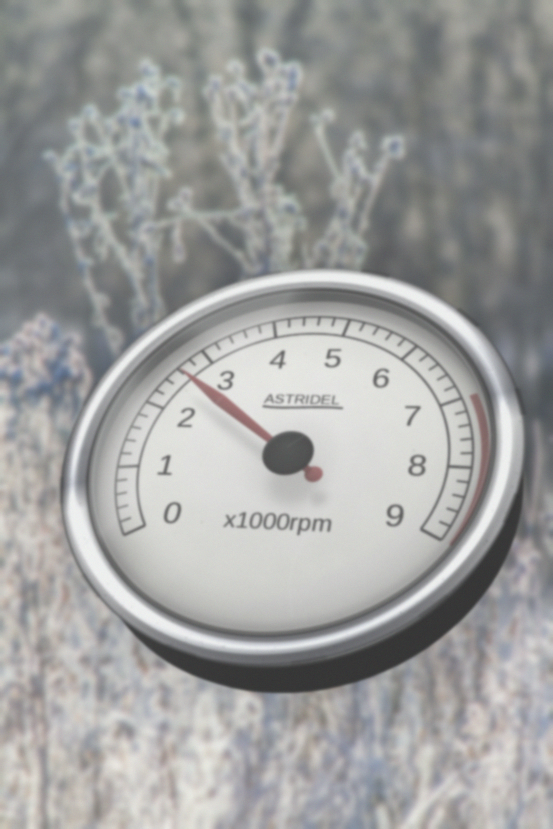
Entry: 2600 rpm
